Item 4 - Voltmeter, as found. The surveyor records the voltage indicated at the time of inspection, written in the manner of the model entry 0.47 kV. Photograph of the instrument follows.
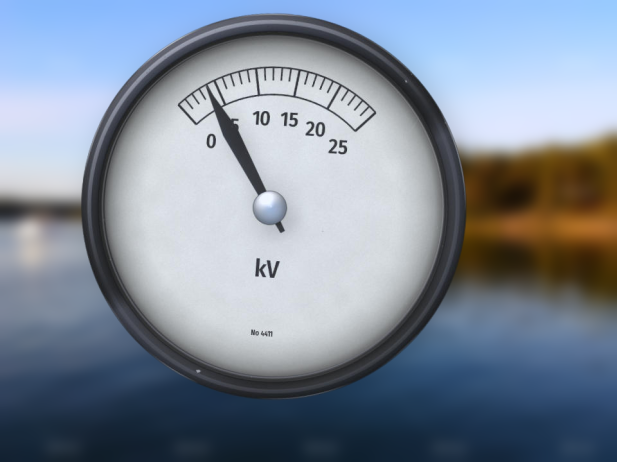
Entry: 4 kV
